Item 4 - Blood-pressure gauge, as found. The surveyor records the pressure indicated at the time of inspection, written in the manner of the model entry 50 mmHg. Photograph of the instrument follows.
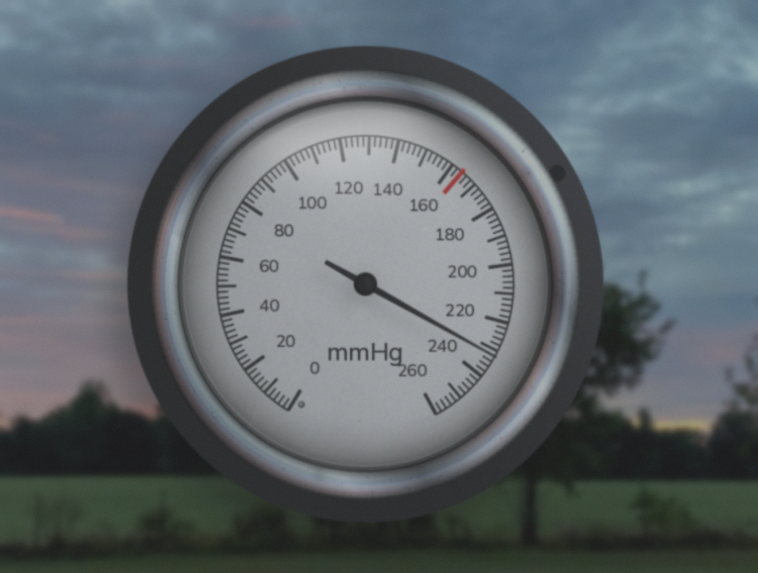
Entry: 232 mmHg
